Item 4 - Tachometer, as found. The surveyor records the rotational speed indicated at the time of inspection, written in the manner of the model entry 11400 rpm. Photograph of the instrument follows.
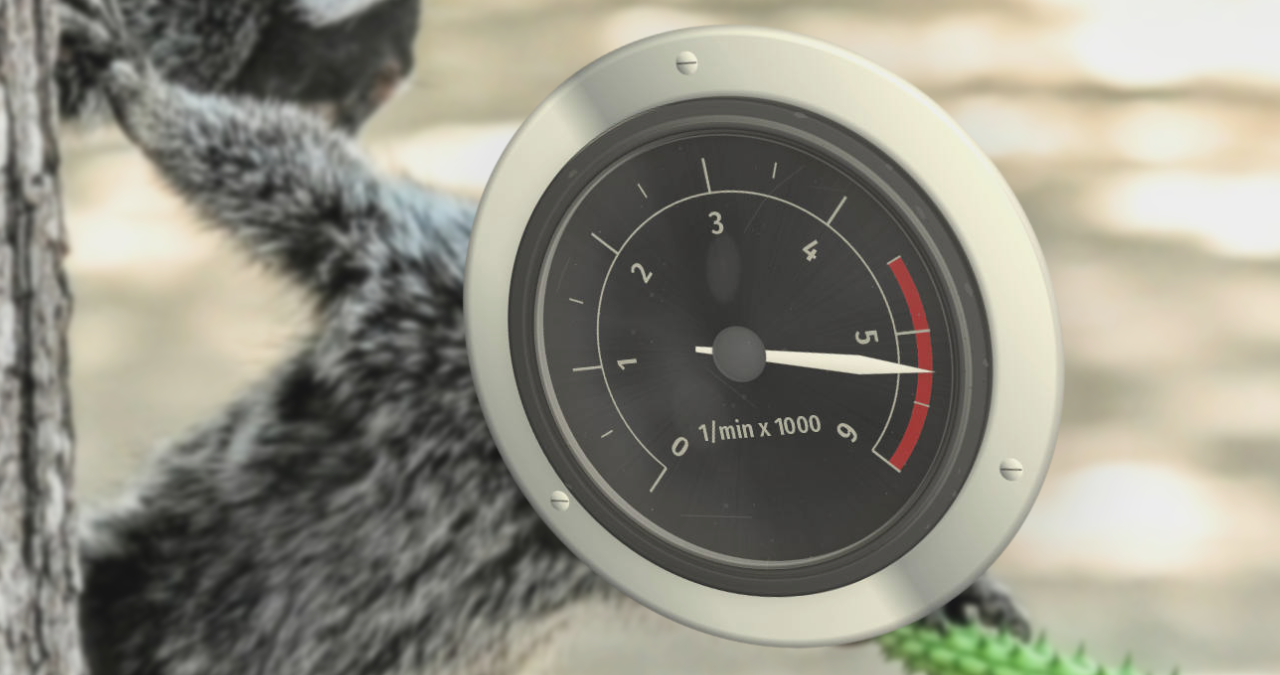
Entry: 5250 rpm
